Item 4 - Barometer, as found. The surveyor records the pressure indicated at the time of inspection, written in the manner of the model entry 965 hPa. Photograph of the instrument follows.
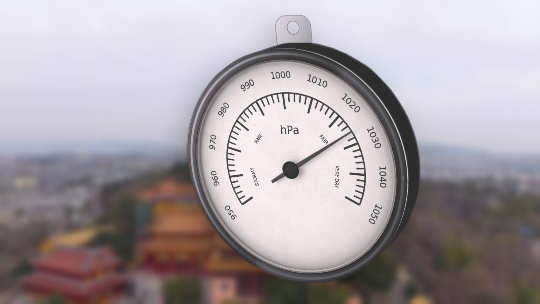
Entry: 1026 hPa
